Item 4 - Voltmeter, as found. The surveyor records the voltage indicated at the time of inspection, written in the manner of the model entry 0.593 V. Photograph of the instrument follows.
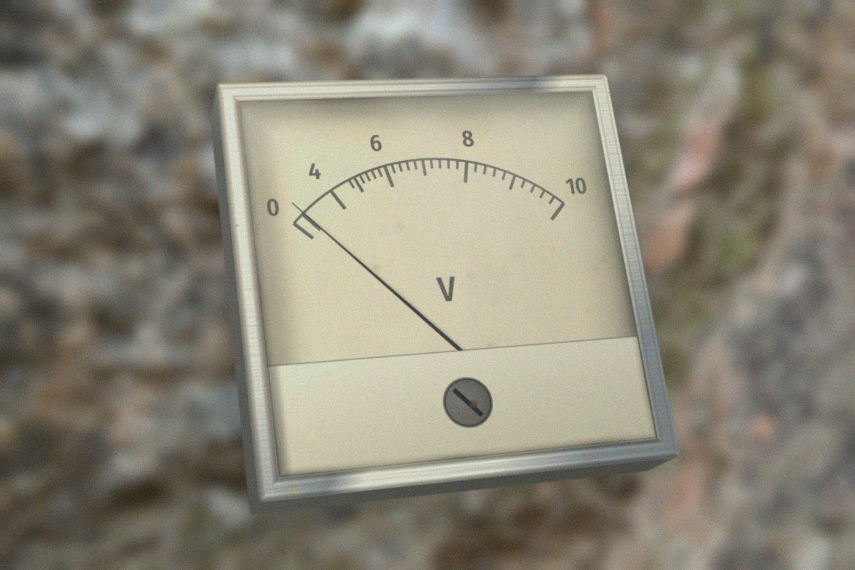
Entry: 2 V
